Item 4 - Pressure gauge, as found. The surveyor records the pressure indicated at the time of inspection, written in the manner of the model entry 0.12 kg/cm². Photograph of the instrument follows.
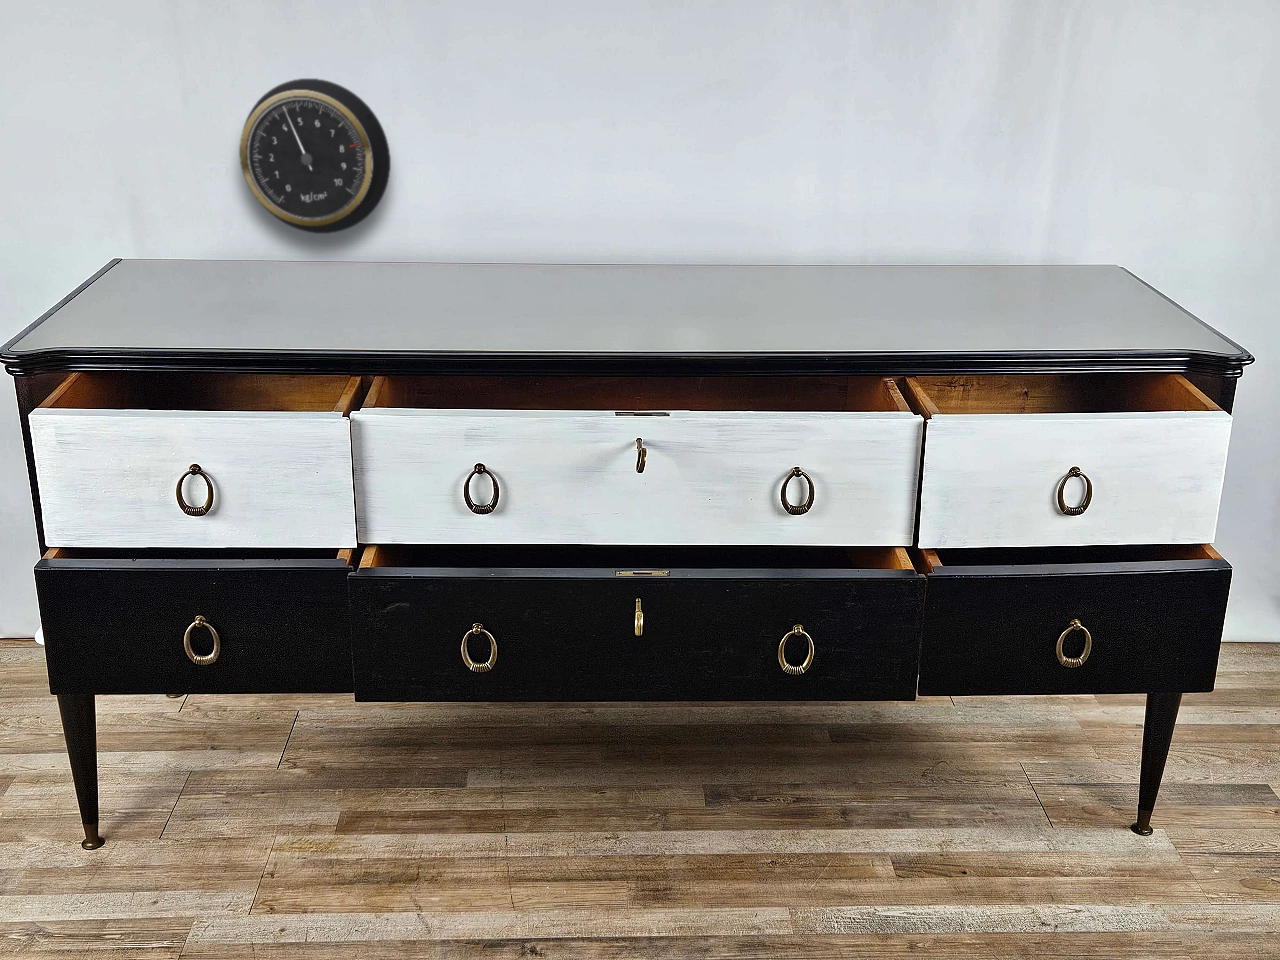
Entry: 4.5 kg/cm²
